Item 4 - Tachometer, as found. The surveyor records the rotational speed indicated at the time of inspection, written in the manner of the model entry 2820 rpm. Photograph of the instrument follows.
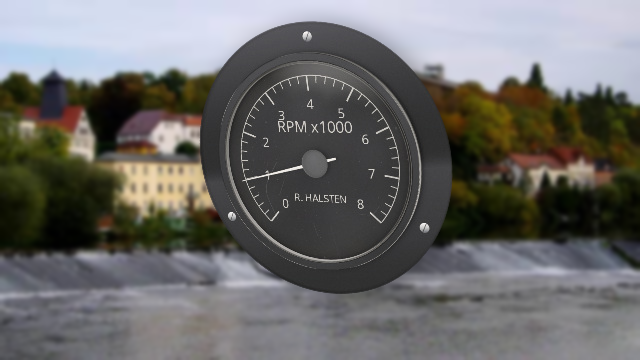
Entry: 1000 rpm
